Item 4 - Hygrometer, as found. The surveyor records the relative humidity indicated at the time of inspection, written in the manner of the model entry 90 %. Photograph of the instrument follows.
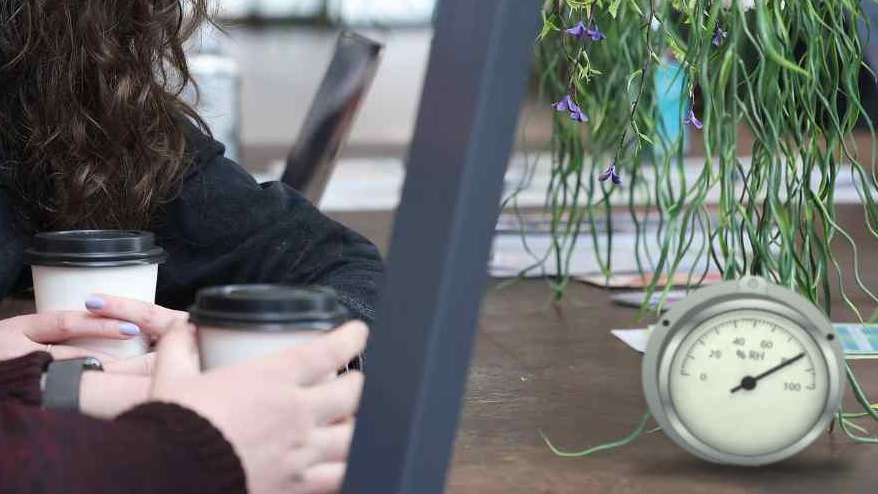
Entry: 80 %
